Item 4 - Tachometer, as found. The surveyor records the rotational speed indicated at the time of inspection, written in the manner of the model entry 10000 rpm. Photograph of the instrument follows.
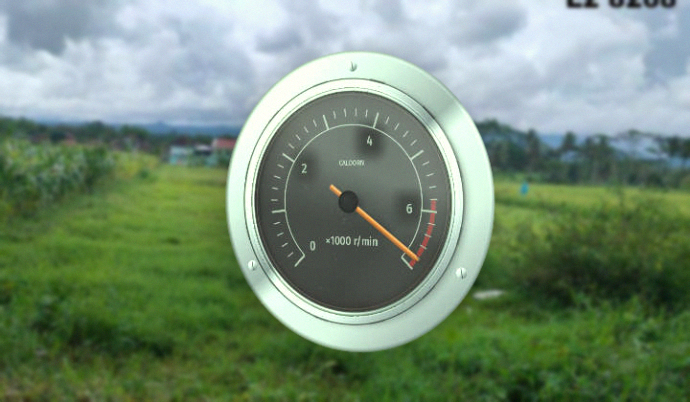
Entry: 6800 rpm
